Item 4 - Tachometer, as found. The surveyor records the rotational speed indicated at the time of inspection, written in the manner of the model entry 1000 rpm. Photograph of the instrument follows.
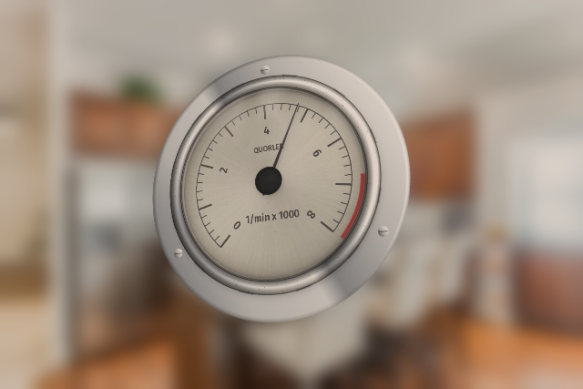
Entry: 4800 rpm
